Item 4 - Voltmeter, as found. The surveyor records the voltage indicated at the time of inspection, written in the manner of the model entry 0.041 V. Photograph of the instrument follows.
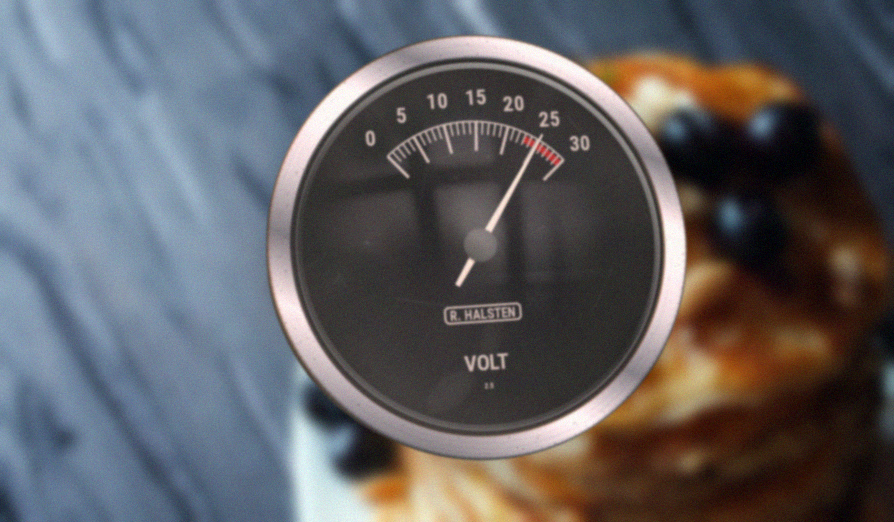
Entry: 25 V
